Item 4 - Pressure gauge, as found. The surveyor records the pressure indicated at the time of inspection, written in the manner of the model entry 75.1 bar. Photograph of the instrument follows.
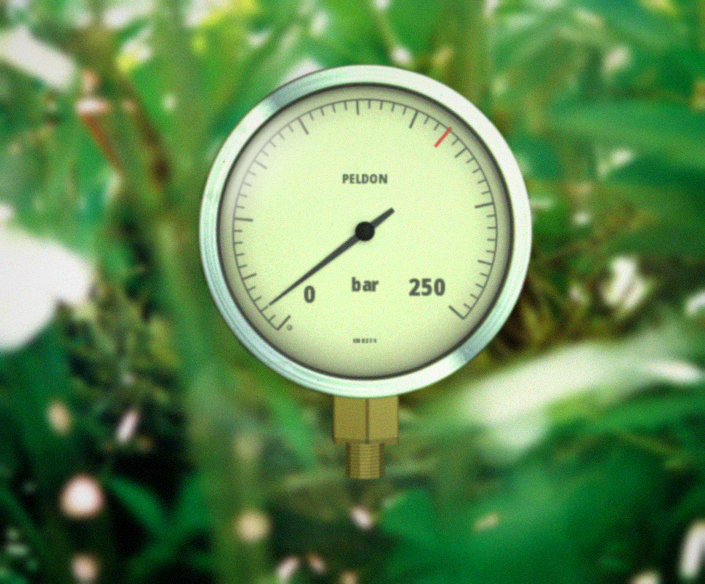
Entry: 10 bar
